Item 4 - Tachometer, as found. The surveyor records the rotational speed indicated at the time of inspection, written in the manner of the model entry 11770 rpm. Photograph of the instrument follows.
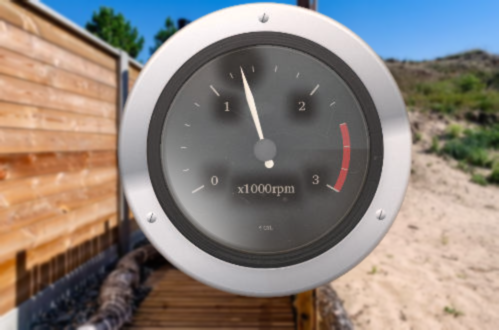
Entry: 1300 rpm
